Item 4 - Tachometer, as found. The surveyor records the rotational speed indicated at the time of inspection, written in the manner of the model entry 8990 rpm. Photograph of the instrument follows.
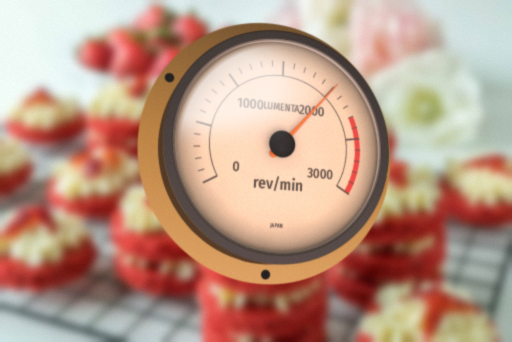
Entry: 2000 rpm
